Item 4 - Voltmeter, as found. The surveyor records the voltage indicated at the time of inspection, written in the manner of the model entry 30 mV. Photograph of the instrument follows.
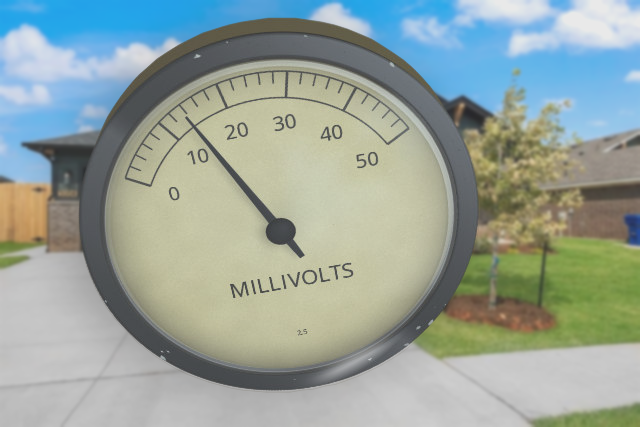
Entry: 14 mV
